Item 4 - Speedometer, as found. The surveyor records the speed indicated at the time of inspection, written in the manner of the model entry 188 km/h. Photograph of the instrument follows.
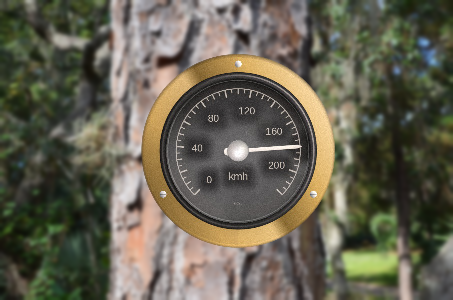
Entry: 180 km/h
